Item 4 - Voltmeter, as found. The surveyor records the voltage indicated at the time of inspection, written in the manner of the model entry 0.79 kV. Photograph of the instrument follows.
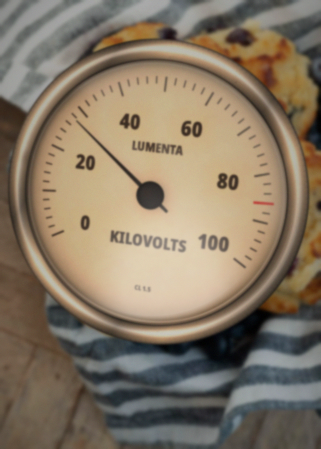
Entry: 28 kV
